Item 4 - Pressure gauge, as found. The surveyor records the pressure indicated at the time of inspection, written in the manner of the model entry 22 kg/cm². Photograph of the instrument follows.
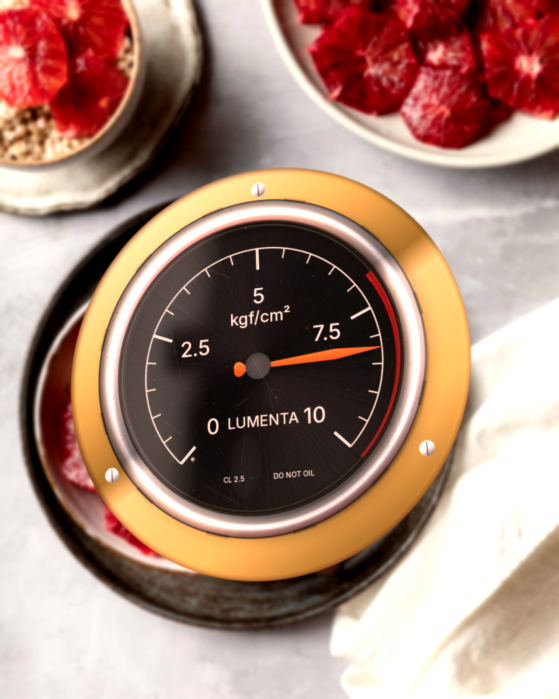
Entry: 8.25 kg/cm²
